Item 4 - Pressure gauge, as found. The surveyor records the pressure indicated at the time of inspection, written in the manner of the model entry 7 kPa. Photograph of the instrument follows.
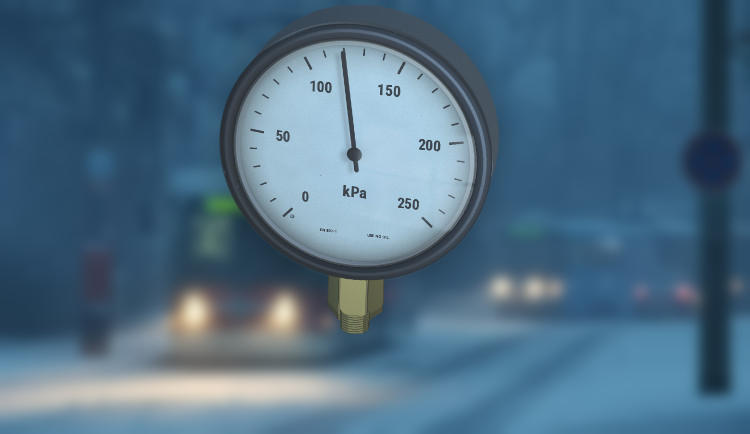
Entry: 120 kPa
